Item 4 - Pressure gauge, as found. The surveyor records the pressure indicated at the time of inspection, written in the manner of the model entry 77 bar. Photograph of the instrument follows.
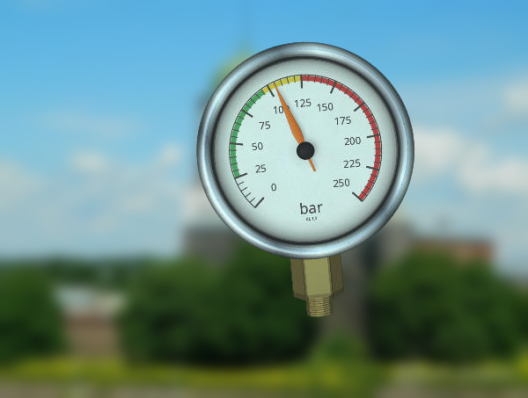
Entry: 105 bar
